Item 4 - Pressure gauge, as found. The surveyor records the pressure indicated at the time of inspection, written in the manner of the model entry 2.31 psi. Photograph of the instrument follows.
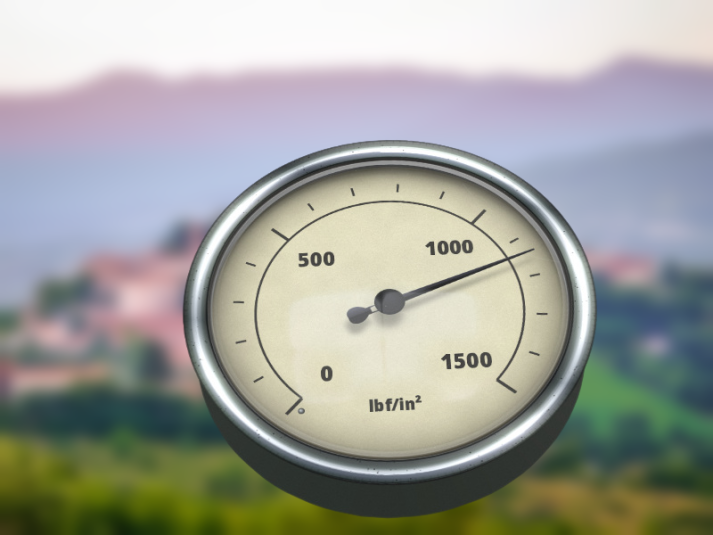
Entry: 1150 psi
